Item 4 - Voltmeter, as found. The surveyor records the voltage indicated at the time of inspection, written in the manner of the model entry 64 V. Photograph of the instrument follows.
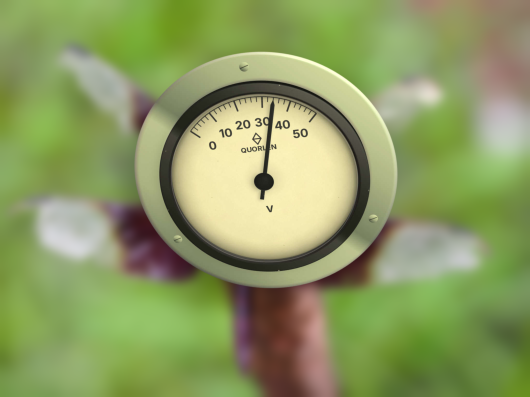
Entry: 34 V
